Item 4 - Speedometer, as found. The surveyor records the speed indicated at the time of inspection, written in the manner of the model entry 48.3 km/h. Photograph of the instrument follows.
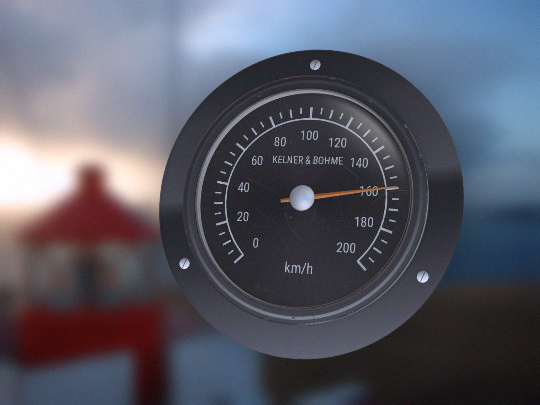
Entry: 160 km/h
